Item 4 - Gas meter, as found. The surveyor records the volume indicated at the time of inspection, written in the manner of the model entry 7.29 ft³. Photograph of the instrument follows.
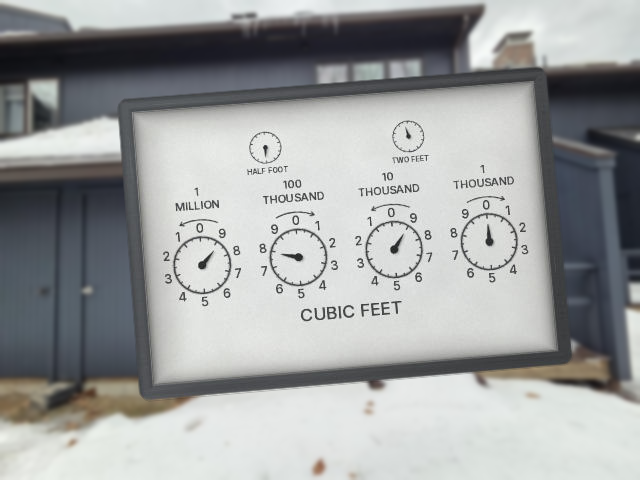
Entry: 879000 ft³
